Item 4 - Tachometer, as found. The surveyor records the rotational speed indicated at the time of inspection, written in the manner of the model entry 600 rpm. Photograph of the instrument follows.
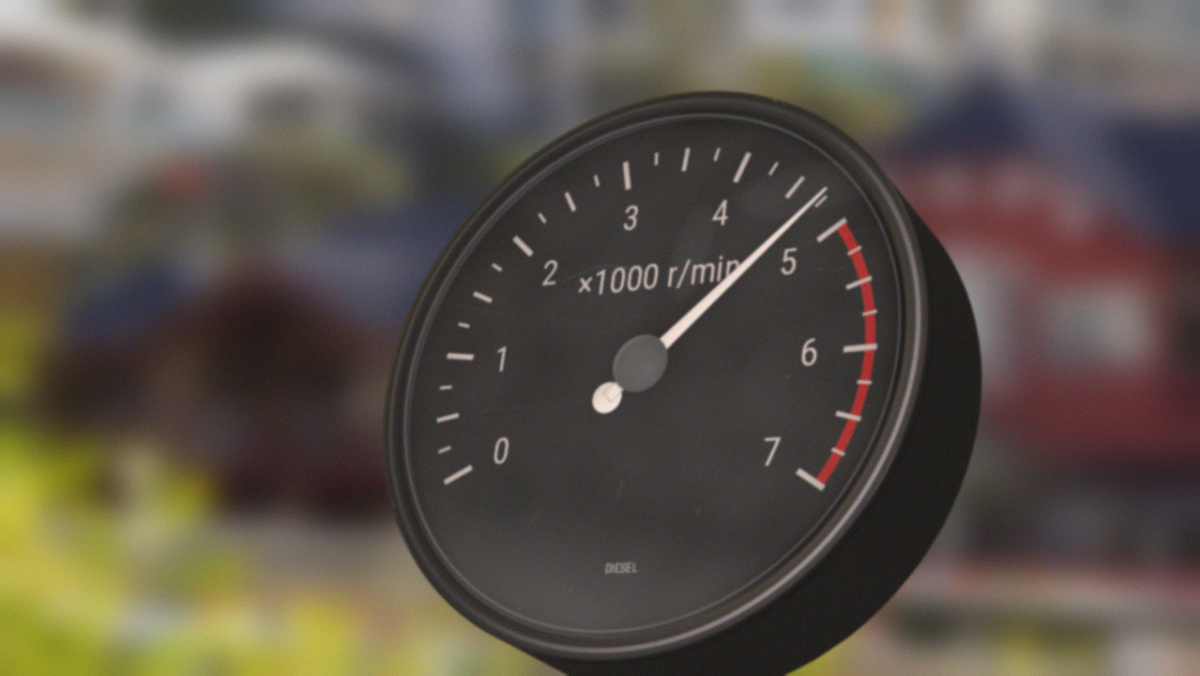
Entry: 4750 rpm
